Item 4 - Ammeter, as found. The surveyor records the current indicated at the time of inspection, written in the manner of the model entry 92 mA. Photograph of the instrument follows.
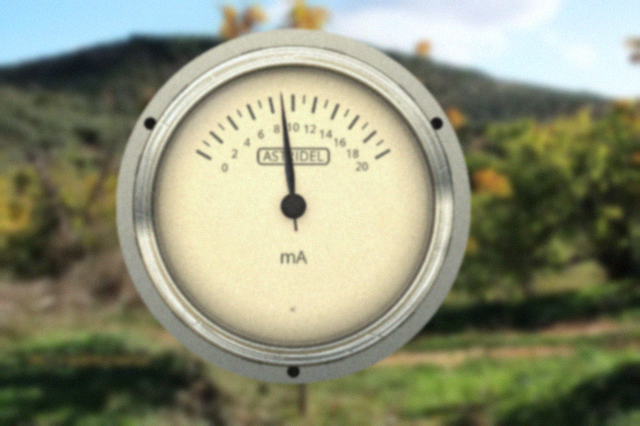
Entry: 9 mA
